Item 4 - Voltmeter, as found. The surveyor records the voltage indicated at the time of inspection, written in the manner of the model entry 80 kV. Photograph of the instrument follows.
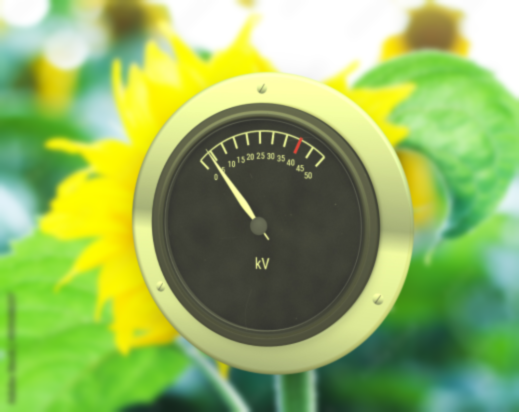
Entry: 5 kV
